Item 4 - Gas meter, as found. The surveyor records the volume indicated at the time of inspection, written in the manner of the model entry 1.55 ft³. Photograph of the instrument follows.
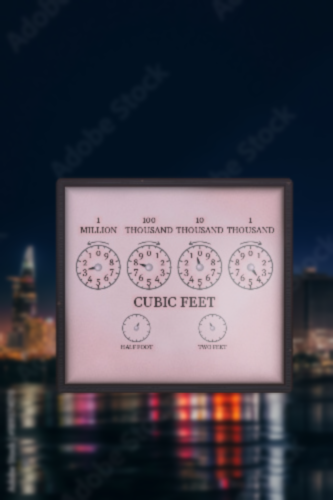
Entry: 280400 ft³
